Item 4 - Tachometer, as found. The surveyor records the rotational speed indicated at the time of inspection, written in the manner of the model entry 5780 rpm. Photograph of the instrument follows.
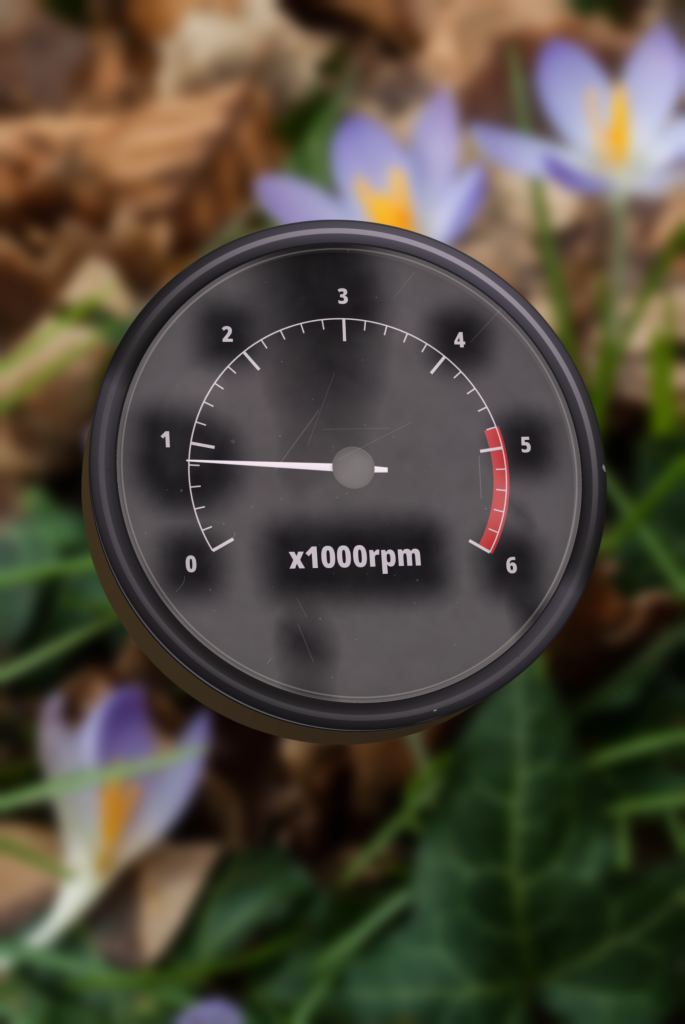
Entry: 800 rpm
